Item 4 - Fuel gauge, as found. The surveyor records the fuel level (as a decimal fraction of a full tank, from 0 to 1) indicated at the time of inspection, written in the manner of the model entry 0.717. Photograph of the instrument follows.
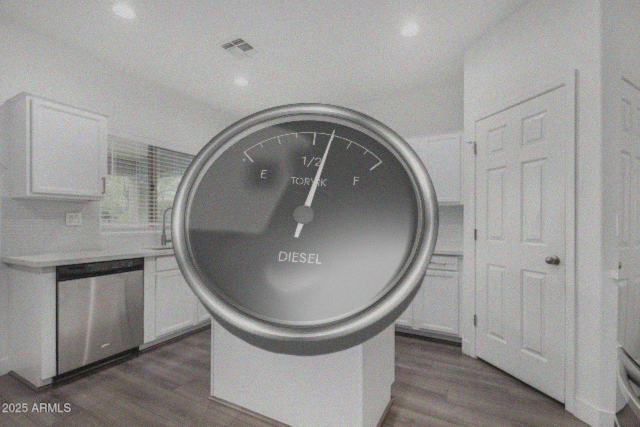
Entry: 0.625
